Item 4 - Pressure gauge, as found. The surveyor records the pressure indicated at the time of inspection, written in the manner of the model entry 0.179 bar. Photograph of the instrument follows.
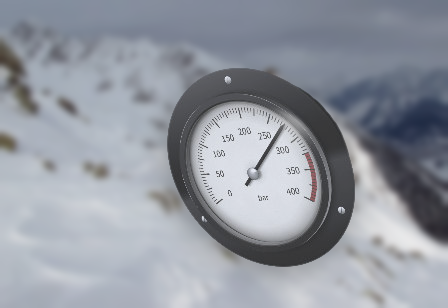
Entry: 275 bar
